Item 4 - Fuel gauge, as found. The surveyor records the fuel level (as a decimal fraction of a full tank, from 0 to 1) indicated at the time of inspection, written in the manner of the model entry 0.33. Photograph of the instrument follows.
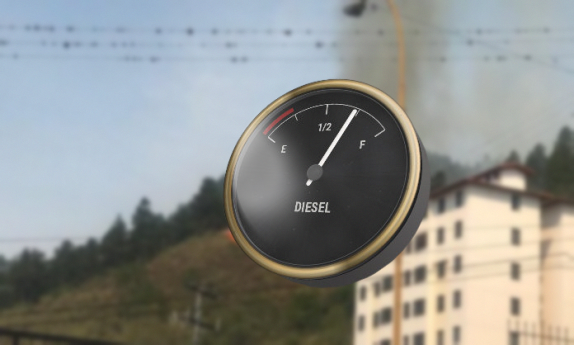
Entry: 0.75
